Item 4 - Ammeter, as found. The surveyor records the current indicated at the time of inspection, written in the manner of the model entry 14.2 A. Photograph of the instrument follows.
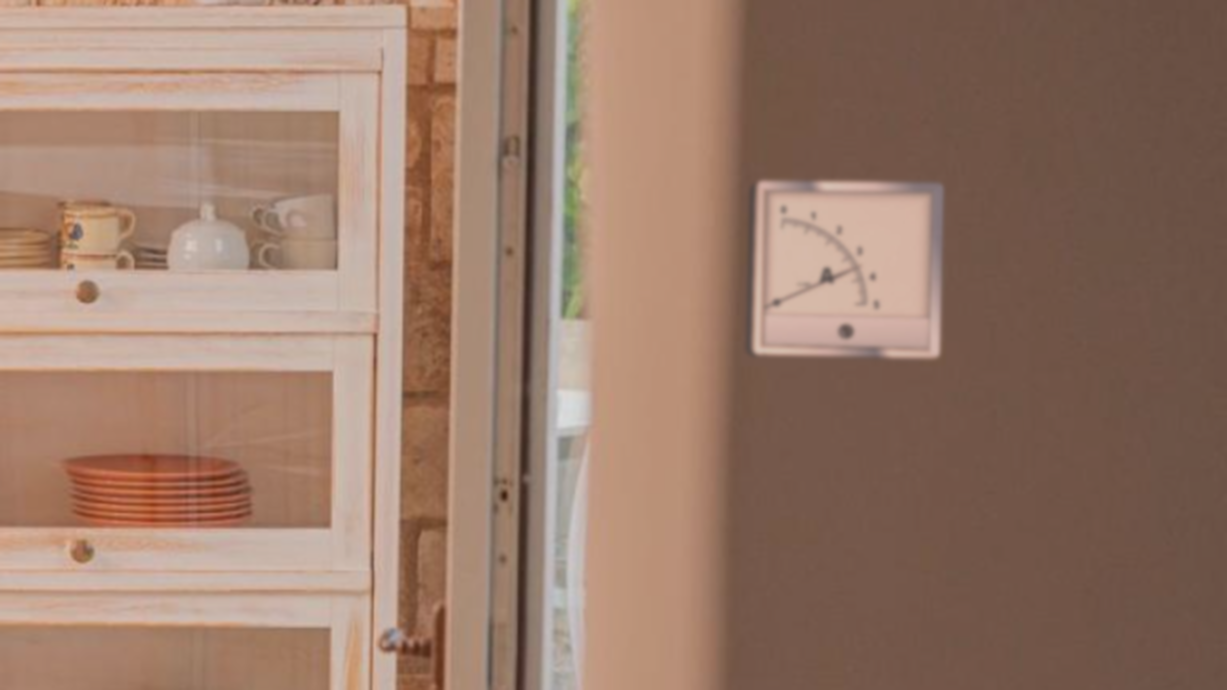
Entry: 3.5 A
